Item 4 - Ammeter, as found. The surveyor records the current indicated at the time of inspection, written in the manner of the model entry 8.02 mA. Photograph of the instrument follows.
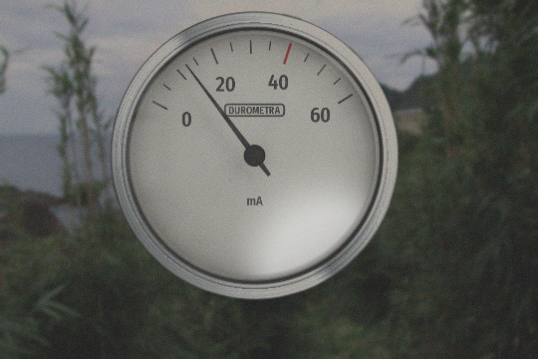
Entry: 12.5 mA
